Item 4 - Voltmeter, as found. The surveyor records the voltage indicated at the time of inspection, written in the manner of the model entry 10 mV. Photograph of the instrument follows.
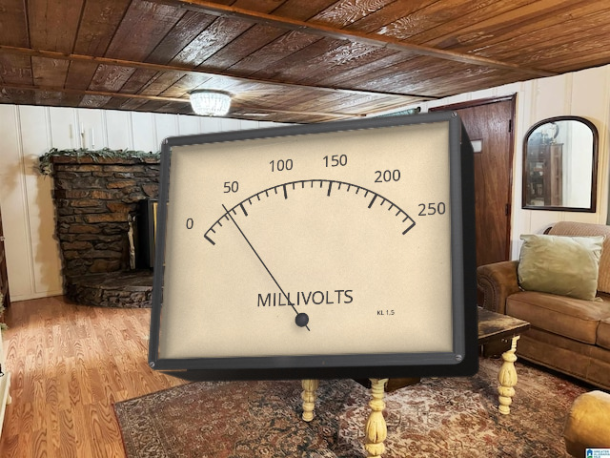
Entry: 35 mV
